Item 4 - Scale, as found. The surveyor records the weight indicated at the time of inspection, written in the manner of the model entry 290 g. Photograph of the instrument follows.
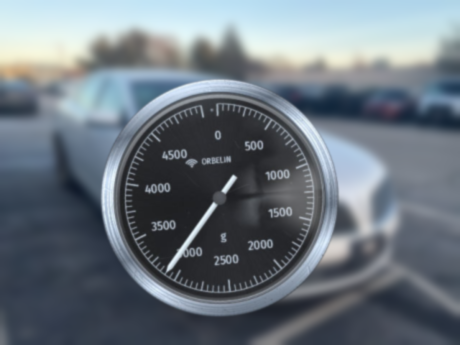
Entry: 3100 g
